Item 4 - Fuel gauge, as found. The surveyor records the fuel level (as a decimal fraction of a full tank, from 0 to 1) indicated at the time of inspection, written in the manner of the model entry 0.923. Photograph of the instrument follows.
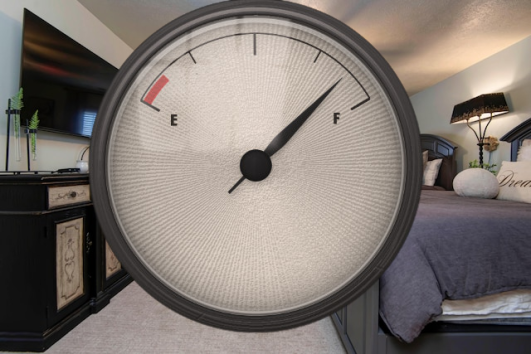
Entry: 0.875
